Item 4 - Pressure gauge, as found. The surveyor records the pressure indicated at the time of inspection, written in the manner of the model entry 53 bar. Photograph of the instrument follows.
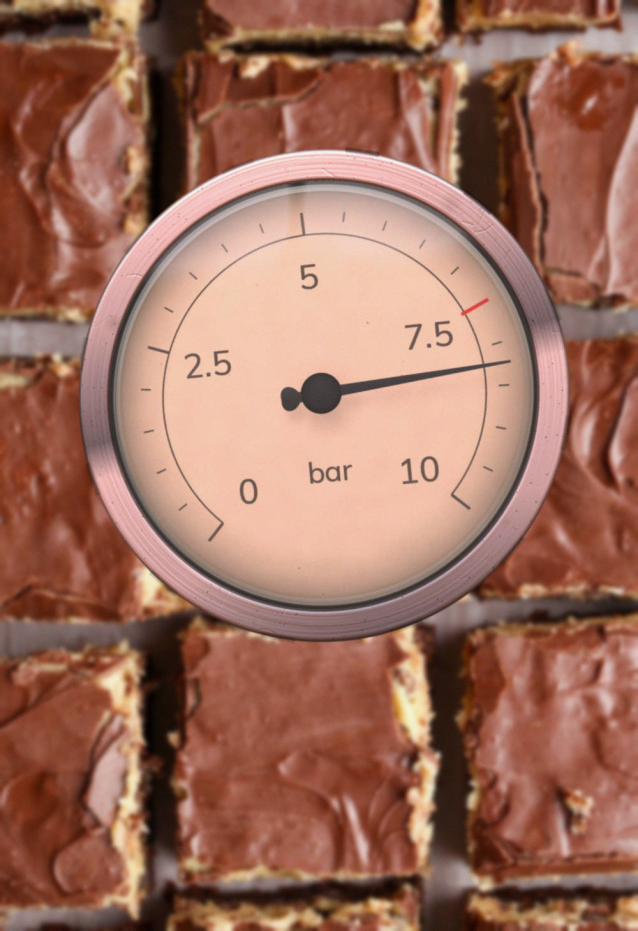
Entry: 8.25 bar
